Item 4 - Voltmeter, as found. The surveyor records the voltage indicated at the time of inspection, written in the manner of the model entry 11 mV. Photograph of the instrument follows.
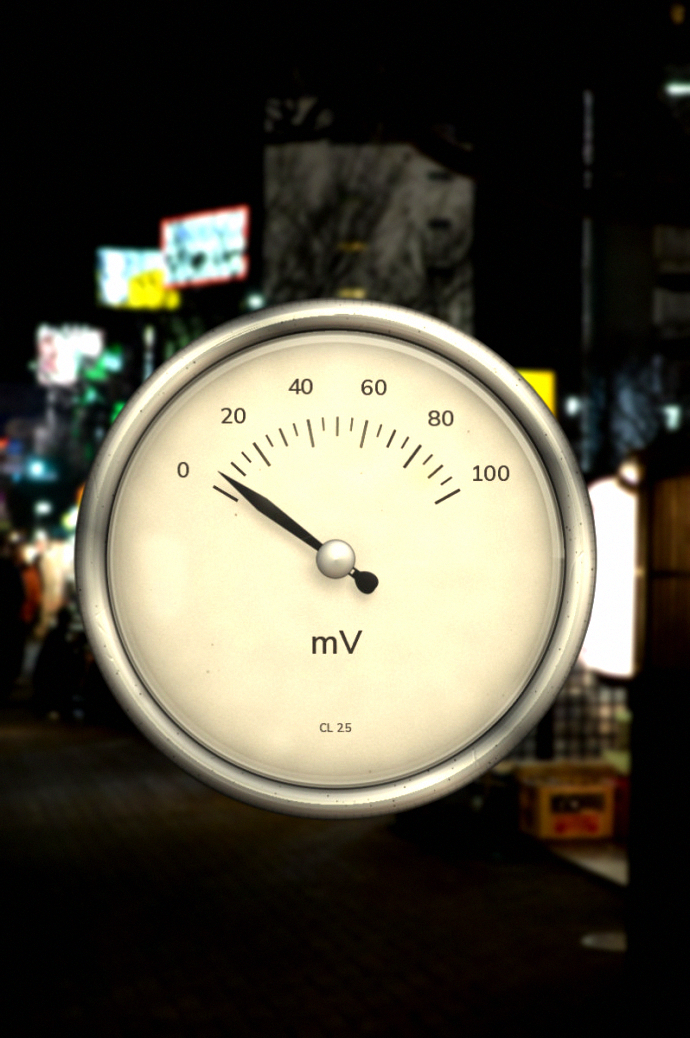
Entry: 5 mV
